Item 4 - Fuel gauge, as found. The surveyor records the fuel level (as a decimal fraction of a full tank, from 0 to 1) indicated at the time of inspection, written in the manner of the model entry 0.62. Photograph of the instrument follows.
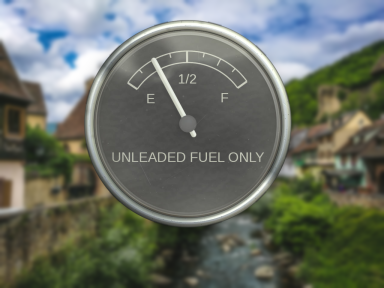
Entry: 0.25
